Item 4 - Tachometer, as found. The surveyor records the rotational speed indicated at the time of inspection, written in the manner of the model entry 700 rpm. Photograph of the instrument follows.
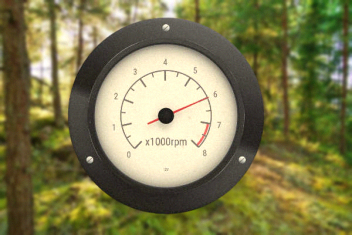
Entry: 6000 rpm
